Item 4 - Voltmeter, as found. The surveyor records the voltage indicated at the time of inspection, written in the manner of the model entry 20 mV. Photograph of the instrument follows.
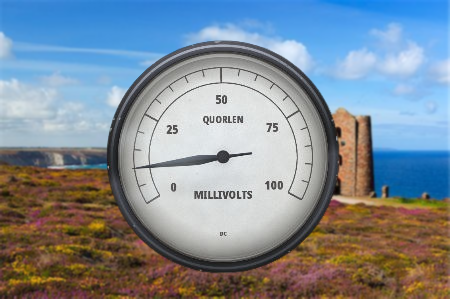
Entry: 10 mV
